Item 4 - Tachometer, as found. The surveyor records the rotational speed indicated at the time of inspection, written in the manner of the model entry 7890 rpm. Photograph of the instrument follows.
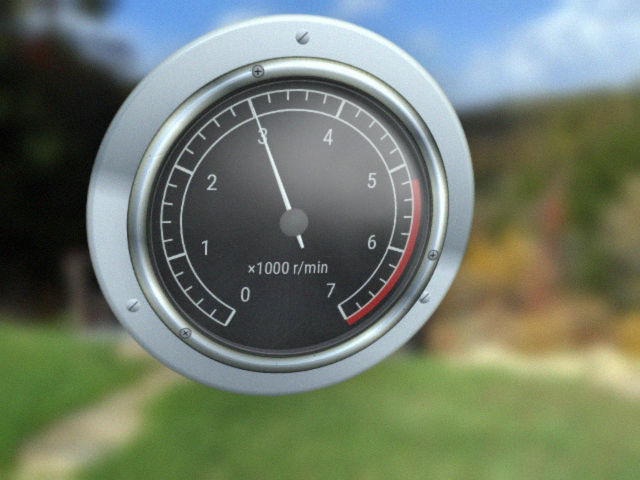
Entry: 3000 rpm
